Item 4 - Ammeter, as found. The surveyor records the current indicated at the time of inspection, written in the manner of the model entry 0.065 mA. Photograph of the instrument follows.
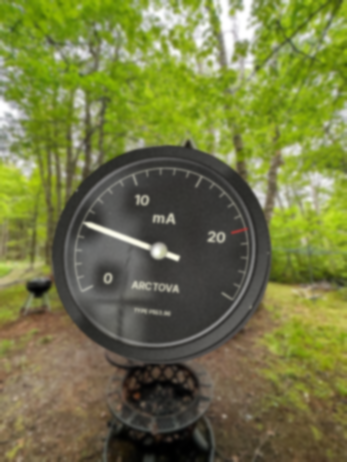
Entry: 5 mA
